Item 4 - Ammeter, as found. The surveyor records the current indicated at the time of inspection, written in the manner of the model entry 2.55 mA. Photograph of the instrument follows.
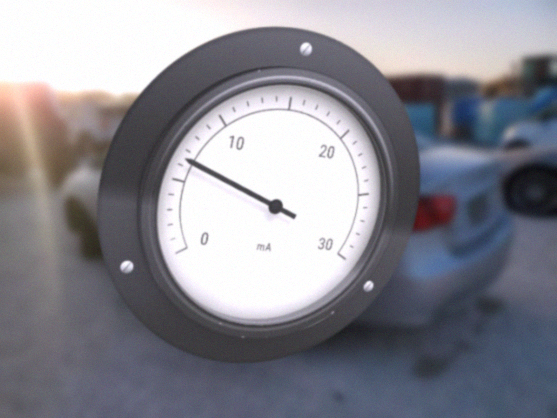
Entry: 6.5 mA
